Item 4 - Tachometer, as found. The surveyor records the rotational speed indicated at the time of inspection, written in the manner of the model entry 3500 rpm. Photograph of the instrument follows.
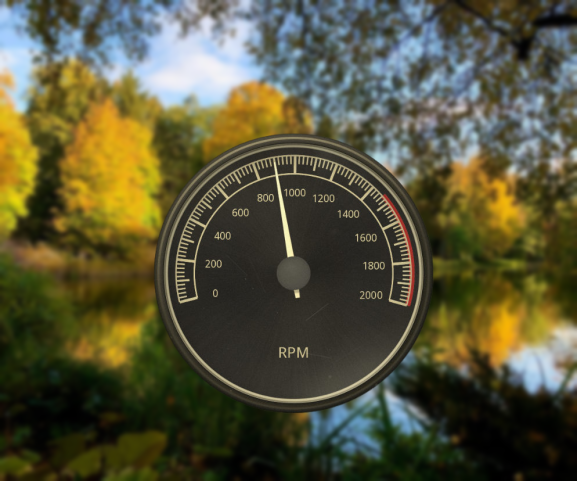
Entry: 900 rpm
